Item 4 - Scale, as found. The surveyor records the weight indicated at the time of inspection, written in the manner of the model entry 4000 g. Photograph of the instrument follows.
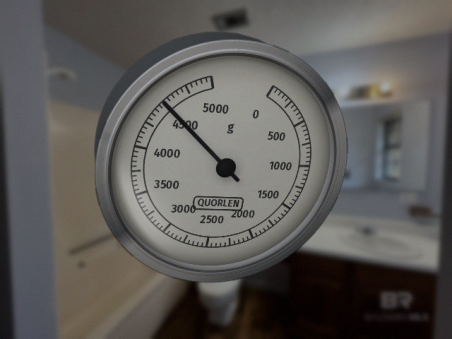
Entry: 4500 g
